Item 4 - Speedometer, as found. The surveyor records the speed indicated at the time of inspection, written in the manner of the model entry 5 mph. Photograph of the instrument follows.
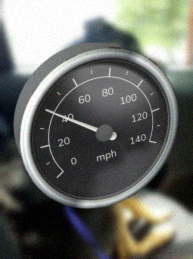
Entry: 40 mph
